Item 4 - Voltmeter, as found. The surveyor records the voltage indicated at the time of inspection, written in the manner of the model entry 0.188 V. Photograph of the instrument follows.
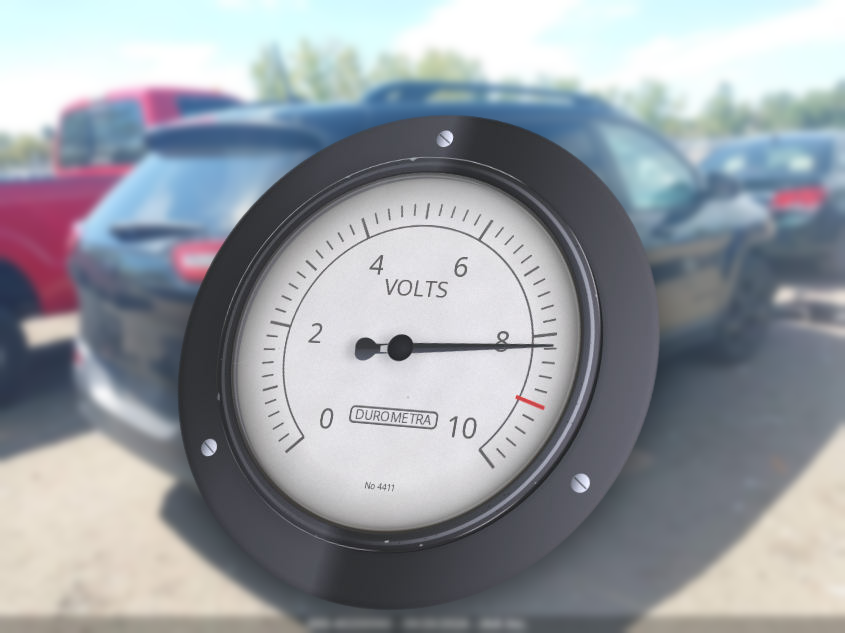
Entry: 8.2 V
